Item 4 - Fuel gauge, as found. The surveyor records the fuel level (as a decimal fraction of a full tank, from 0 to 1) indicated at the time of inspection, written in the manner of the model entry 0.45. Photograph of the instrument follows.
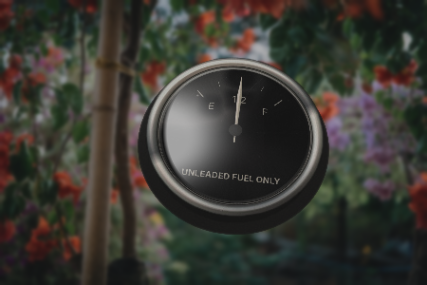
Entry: 0.5
